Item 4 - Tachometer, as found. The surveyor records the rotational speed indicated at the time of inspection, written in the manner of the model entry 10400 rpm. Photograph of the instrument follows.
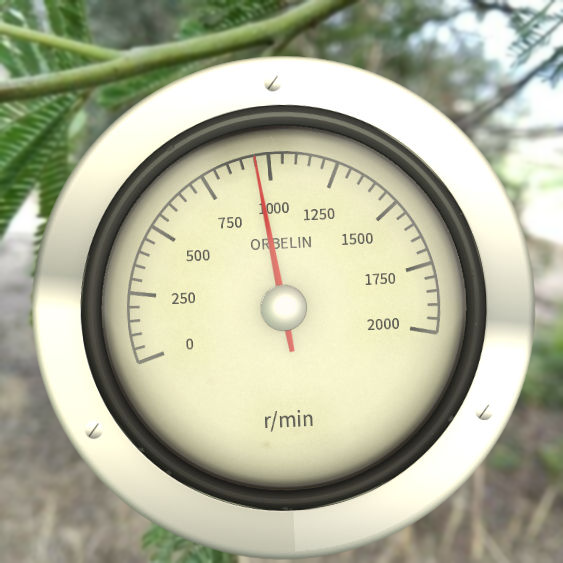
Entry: 950 rpm
